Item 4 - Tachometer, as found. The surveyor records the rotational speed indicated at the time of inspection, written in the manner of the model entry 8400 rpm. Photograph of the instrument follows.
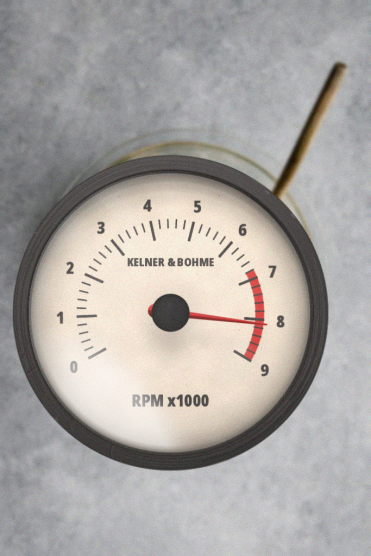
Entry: 8100 rpm
